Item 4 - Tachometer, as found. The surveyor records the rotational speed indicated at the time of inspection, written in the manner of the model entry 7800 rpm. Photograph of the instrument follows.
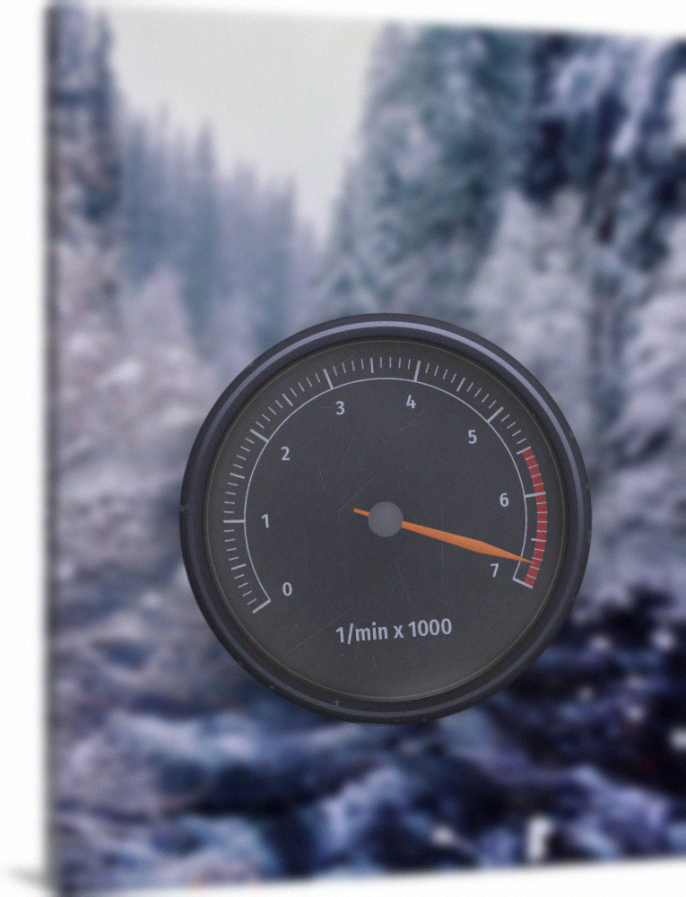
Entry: 6750 rpm
